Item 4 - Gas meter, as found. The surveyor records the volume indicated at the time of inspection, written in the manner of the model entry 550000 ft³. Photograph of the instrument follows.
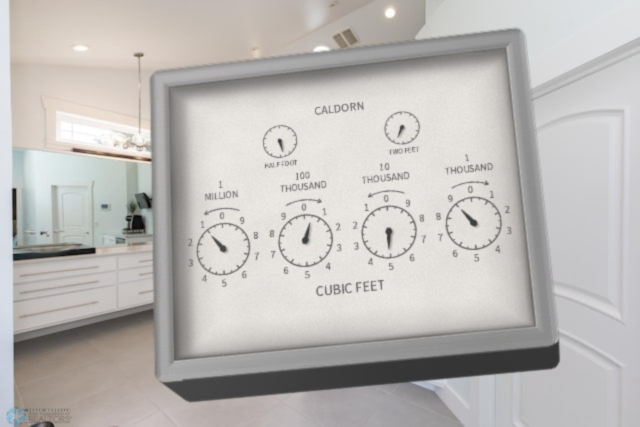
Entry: 104900 ft³
